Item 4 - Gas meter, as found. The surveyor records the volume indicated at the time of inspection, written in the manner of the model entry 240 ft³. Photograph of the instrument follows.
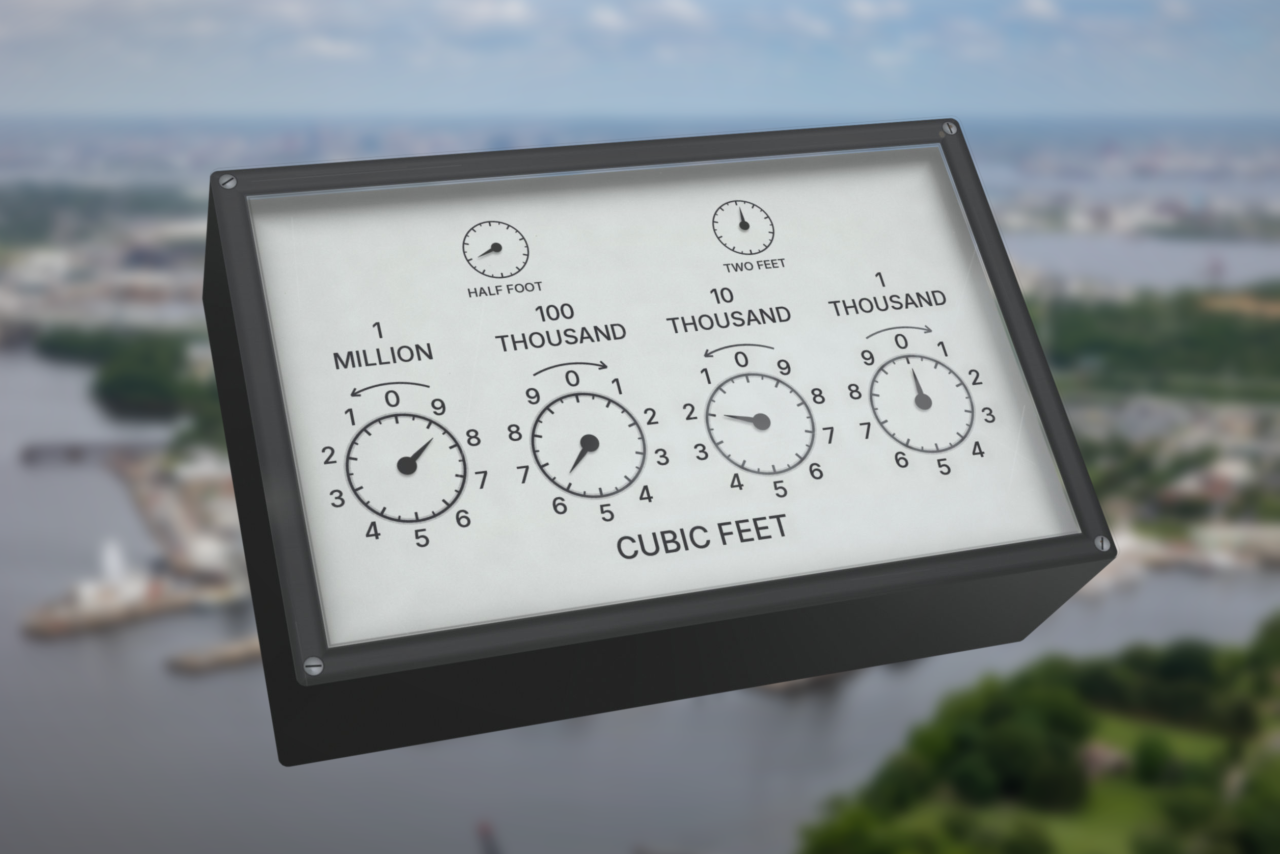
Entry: 862000 ft³
